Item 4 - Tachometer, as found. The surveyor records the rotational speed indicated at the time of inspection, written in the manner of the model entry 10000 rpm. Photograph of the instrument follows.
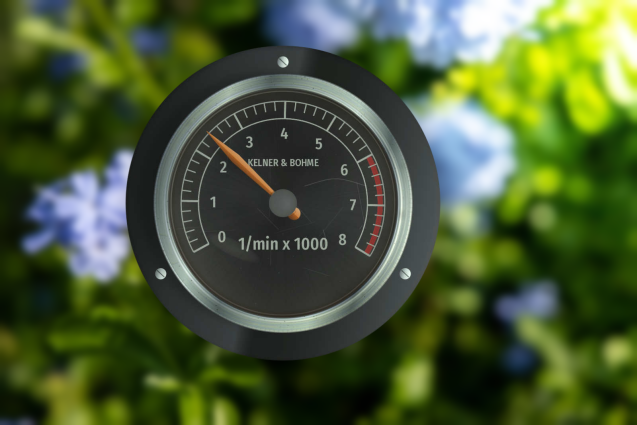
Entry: 2400 rpm
